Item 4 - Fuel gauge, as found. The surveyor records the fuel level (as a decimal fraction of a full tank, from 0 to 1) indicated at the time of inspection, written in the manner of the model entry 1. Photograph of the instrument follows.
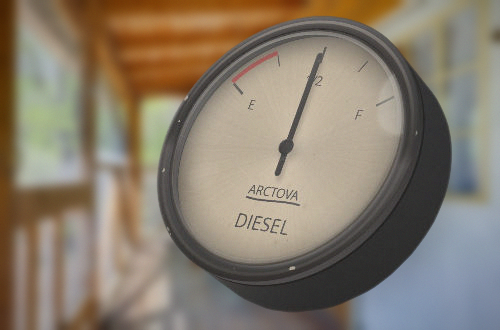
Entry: 0.5
